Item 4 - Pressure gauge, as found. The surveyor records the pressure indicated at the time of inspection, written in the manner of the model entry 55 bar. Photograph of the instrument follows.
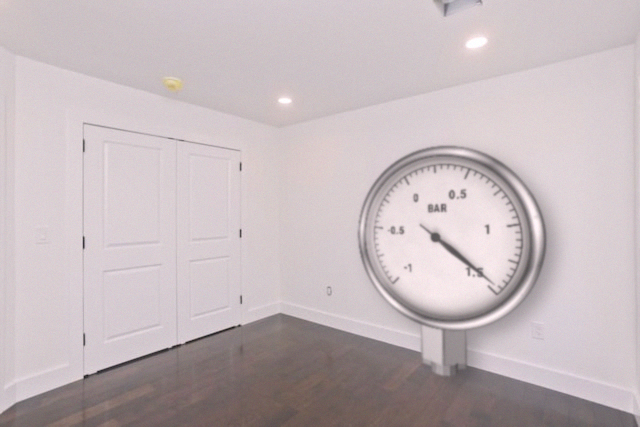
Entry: 1.45 bar
